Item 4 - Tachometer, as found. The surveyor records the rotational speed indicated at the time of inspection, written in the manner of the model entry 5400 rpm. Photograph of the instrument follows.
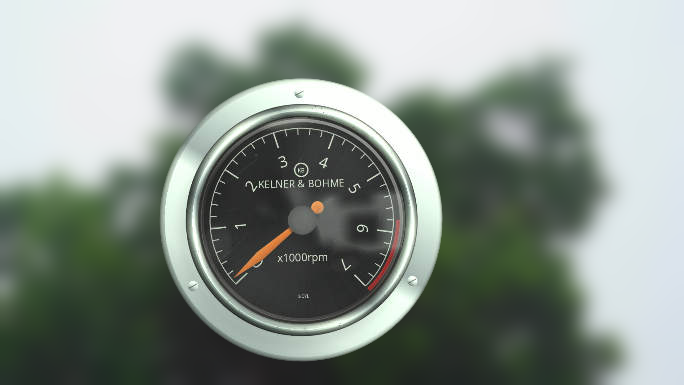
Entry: 100 rpm
